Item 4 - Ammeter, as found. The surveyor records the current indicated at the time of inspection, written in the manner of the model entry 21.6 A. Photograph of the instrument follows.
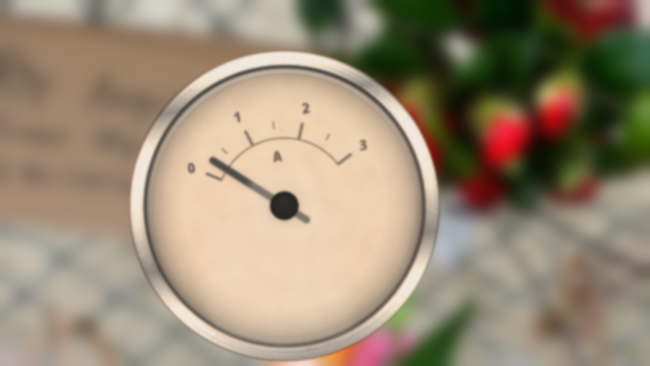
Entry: 0.25 A
